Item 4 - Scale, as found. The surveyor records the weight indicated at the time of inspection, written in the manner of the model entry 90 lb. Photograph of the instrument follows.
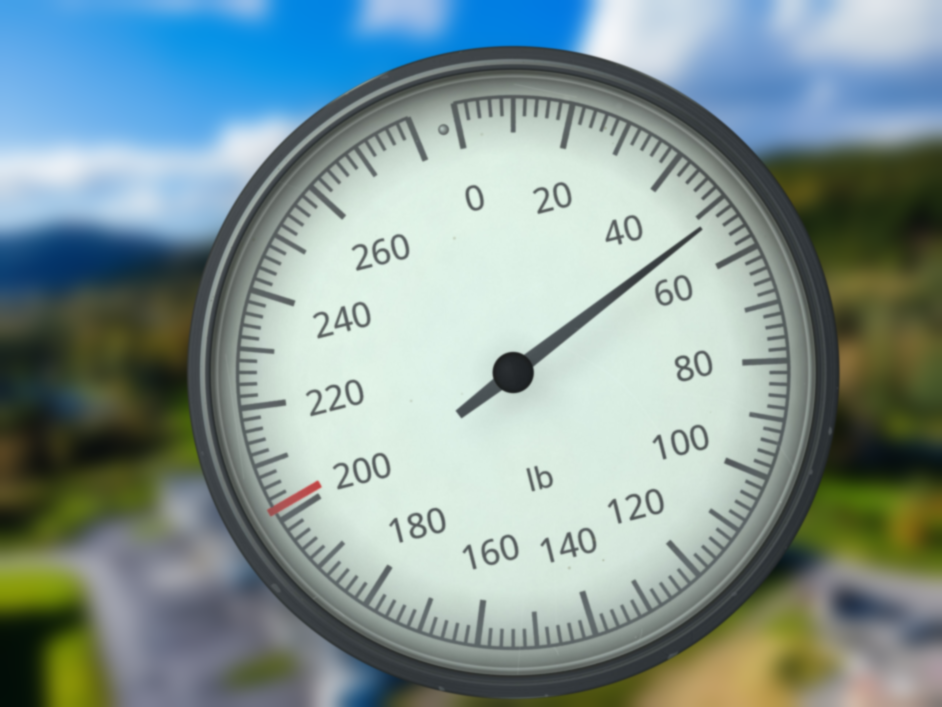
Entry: 52 lb
